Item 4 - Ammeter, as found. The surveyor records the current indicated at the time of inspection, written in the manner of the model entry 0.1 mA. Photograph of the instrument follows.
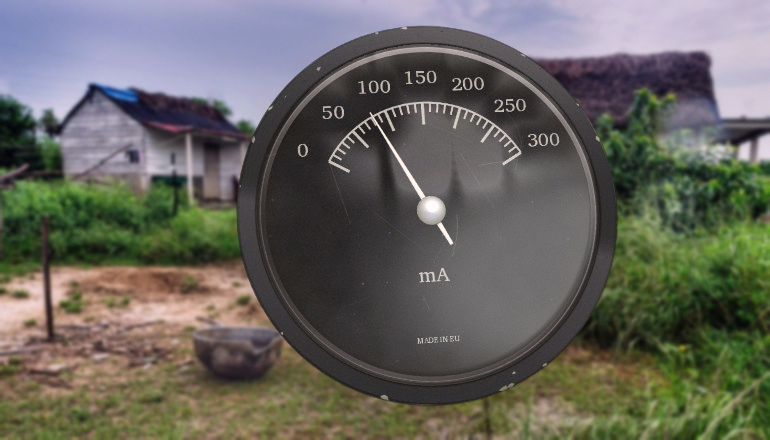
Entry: 80 mA
